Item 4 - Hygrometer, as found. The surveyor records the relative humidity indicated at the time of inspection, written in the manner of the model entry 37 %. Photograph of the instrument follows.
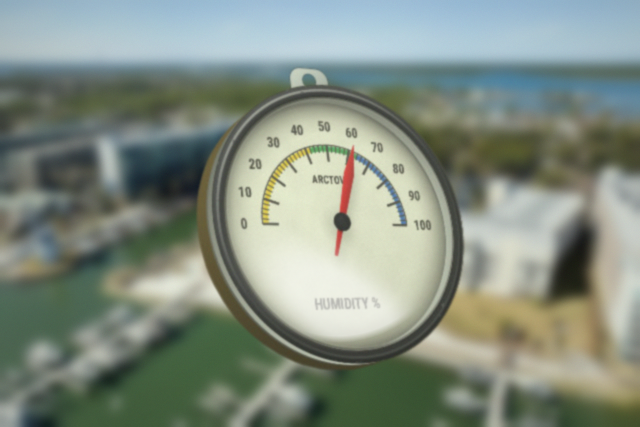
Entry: 60 %
